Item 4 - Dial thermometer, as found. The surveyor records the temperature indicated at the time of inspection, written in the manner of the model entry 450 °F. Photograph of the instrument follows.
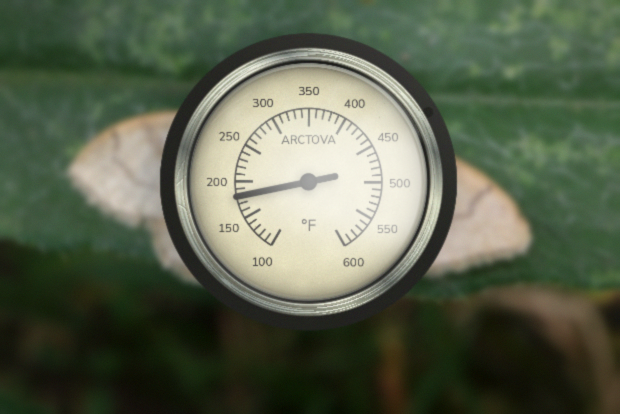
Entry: 180 °F
